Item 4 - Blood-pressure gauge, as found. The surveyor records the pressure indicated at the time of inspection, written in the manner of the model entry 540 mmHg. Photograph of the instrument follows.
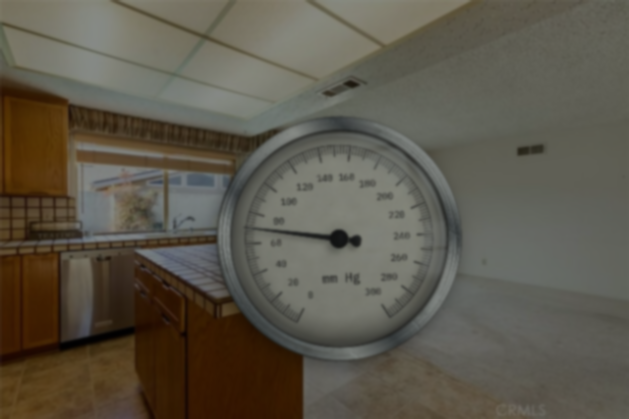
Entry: 70 mmHg
